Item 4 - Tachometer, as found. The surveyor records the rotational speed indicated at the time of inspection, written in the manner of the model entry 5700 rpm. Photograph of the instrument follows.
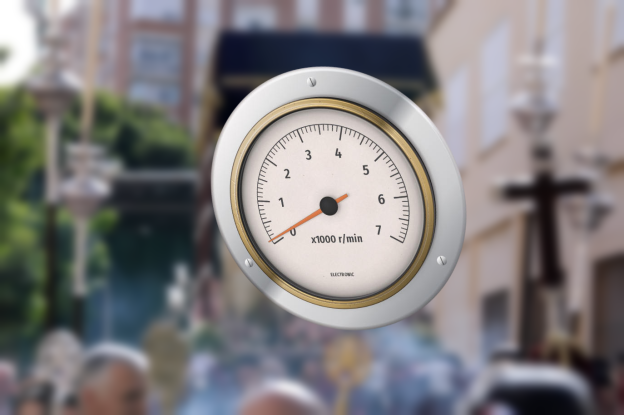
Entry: 100 rpm
